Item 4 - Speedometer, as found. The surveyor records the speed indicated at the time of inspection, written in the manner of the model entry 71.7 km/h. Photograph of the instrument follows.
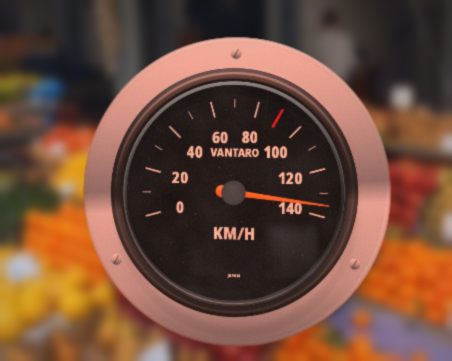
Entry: 135 km/h
